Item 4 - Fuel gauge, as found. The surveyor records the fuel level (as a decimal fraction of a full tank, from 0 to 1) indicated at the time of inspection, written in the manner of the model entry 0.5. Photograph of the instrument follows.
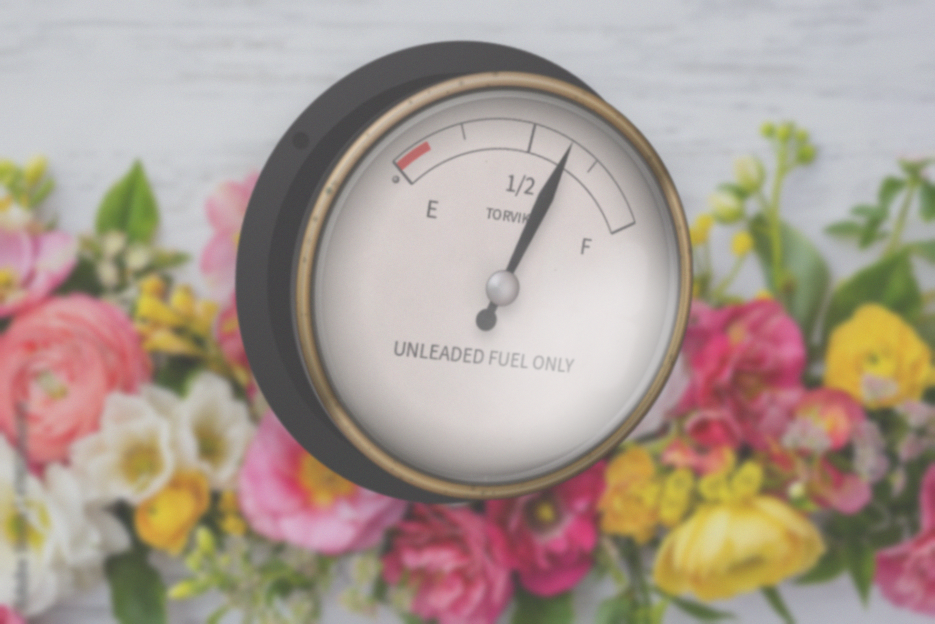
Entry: 0.625
